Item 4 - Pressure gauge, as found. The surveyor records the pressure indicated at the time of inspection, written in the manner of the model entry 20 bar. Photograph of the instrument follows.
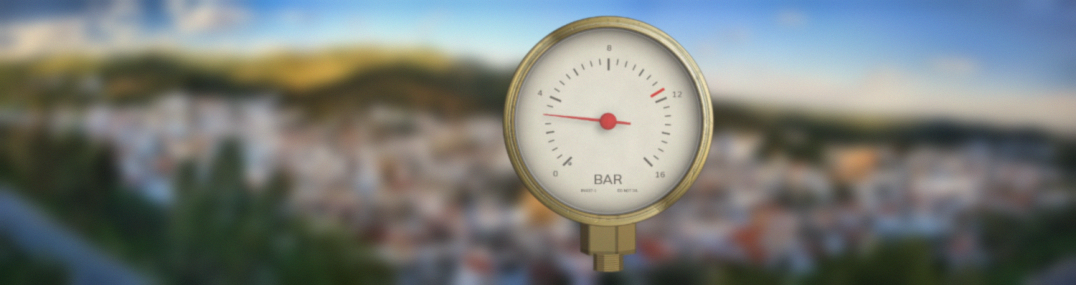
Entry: 3 bar
